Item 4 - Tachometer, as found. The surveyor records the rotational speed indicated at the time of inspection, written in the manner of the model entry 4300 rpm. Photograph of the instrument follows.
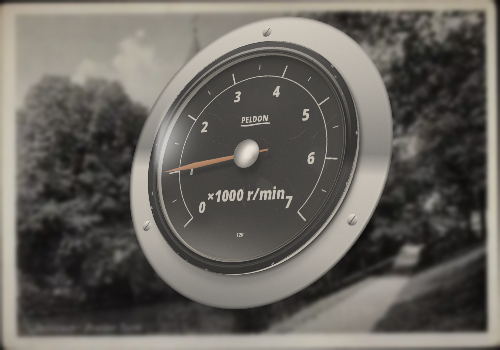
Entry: 1000 rpm
